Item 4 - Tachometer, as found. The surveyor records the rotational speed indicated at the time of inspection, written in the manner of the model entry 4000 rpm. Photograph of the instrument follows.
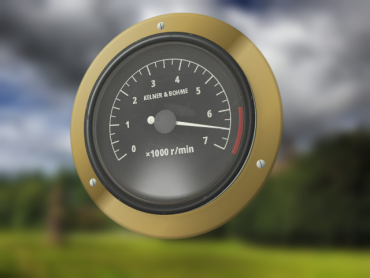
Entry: 6500 rpm
